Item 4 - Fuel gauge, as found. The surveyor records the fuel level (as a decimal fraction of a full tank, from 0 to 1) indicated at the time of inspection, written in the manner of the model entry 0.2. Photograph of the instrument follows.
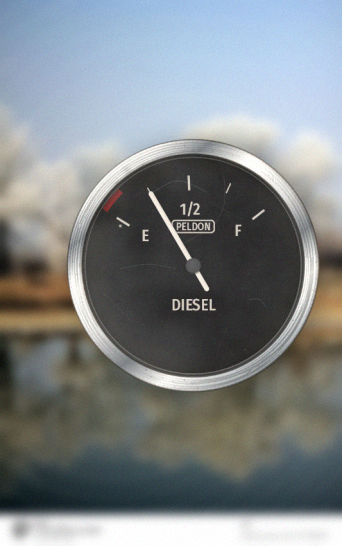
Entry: 0.25
